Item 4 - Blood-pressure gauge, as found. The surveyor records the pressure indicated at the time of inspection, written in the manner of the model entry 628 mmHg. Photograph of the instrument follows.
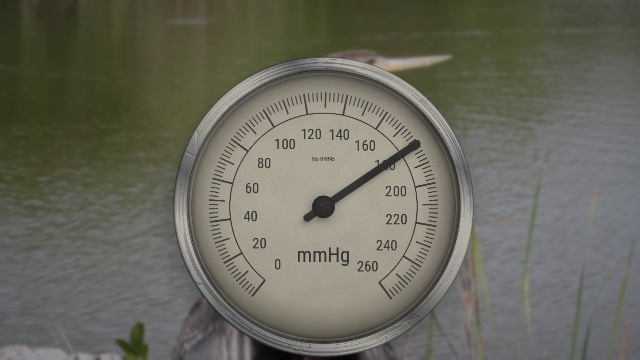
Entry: 180 mmHg
